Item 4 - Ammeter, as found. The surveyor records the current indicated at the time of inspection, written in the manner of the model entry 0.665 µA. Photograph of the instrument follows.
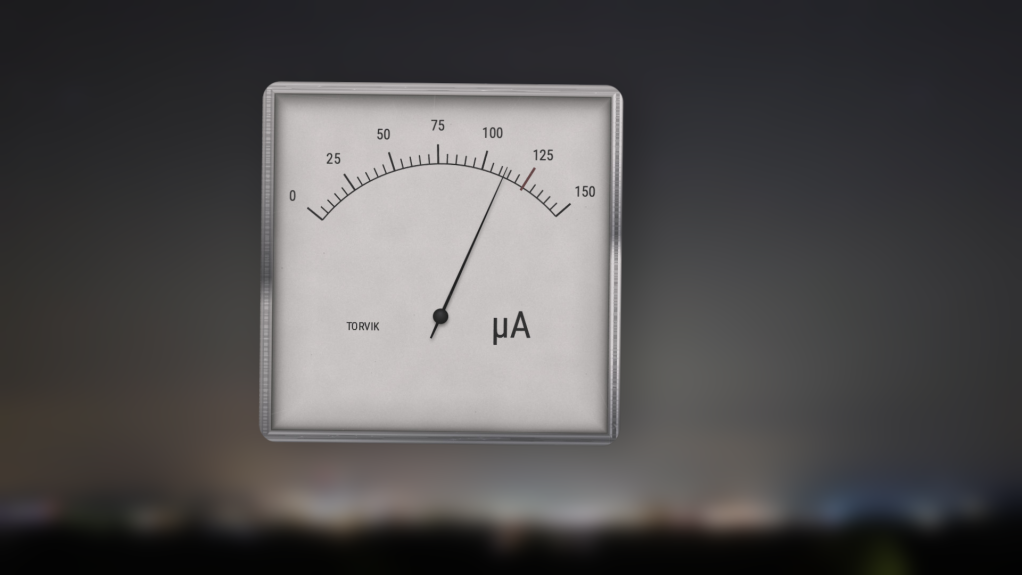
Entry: 112.5 µA
